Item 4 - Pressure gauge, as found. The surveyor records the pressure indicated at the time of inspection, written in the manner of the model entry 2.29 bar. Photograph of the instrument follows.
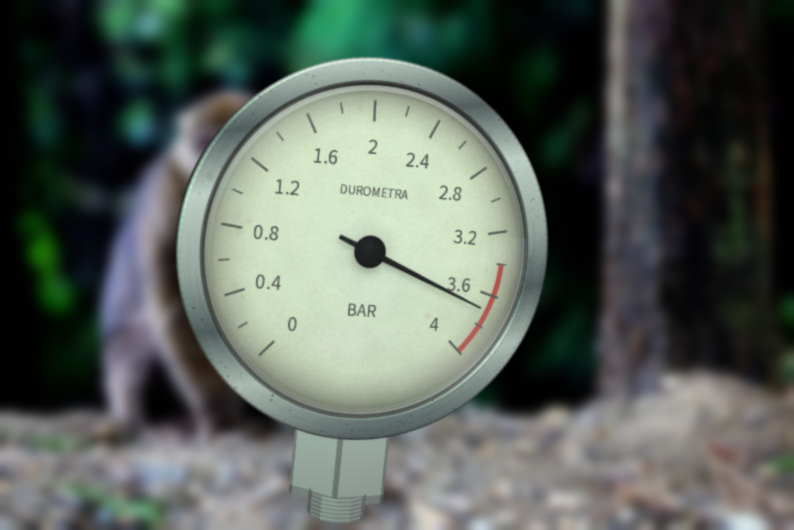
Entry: 3.7 bar
